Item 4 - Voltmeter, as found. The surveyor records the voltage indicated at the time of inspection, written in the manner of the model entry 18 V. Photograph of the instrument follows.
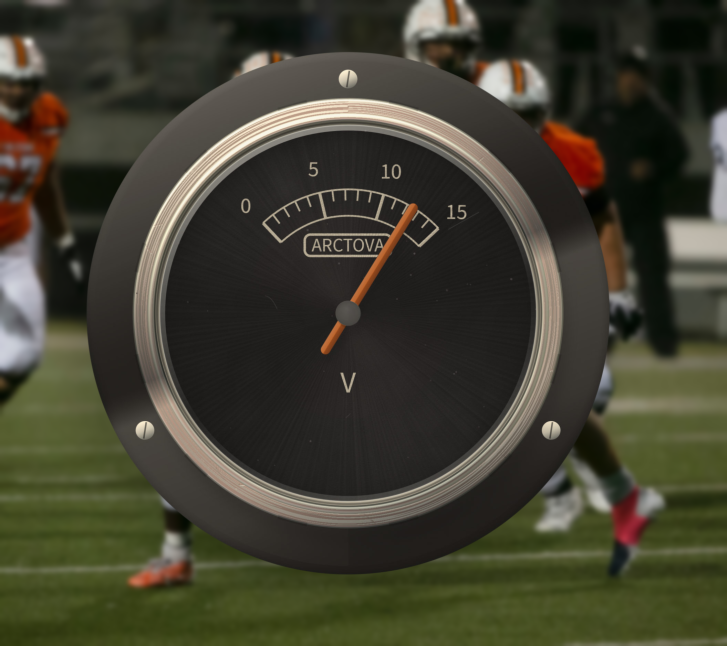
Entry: 12.5 V
